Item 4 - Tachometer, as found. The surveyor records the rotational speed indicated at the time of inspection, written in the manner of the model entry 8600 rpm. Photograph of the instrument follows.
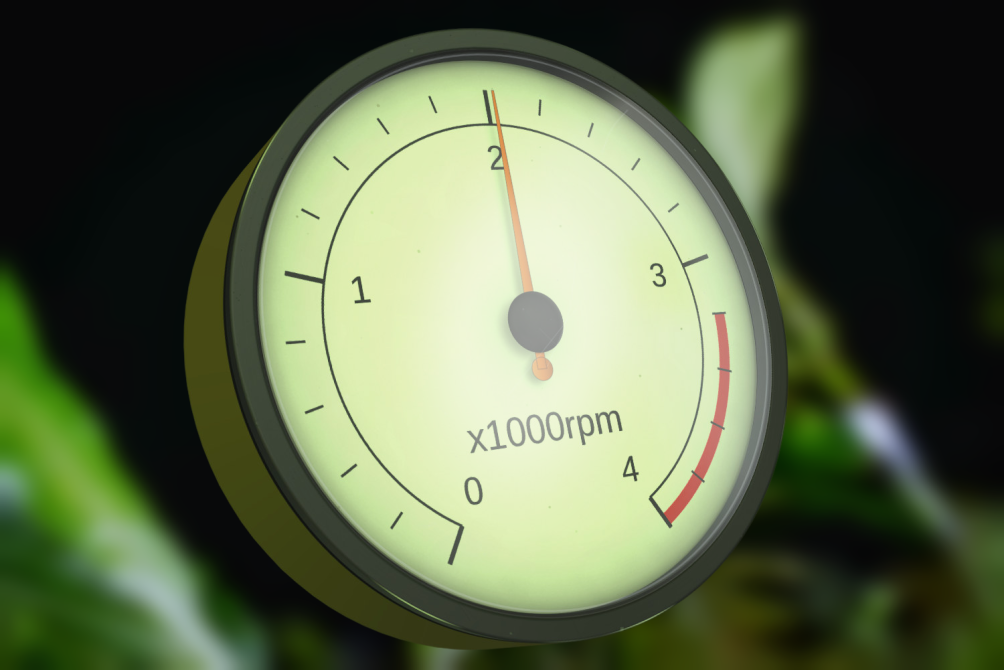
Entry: 2000 rpm
